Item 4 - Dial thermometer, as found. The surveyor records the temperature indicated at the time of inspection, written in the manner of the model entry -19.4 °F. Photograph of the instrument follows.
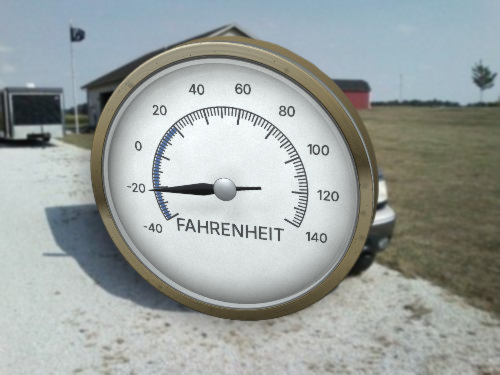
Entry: -20 °F
